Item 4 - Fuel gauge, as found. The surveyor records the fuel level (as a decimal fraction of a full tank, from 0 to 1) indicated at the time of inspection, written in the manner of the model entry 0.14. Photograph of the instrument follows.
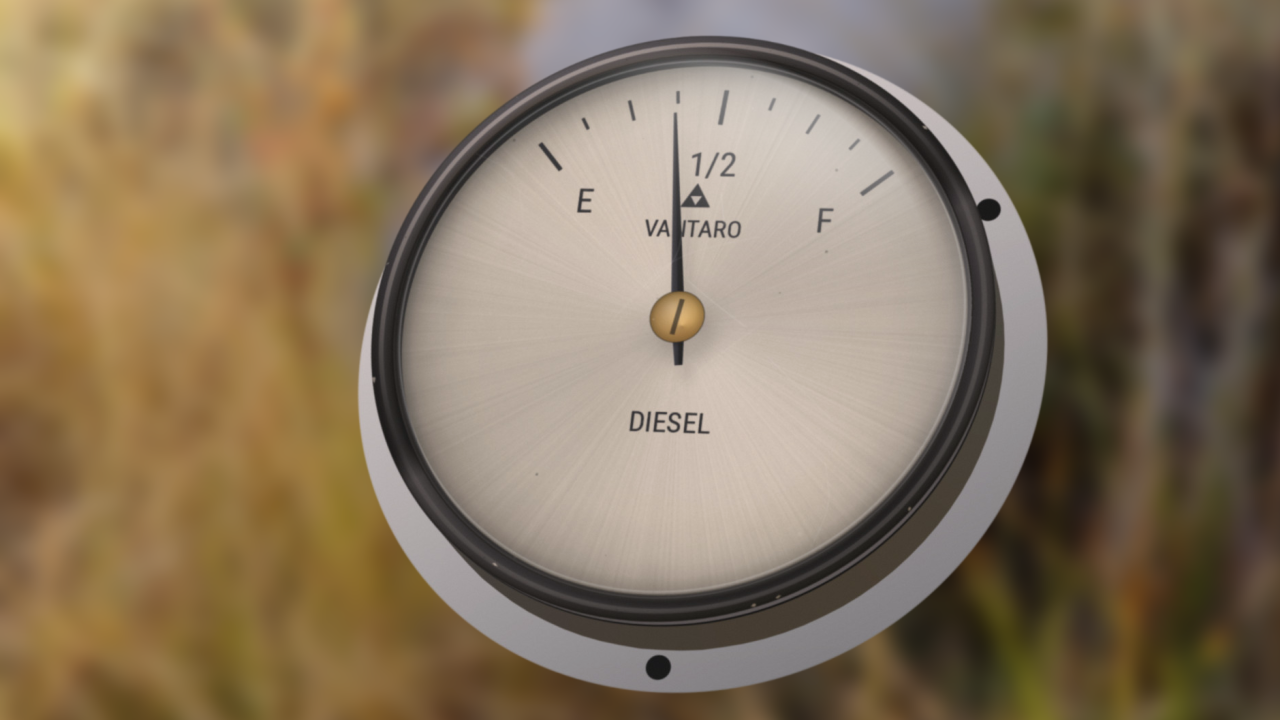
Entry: 0.375
